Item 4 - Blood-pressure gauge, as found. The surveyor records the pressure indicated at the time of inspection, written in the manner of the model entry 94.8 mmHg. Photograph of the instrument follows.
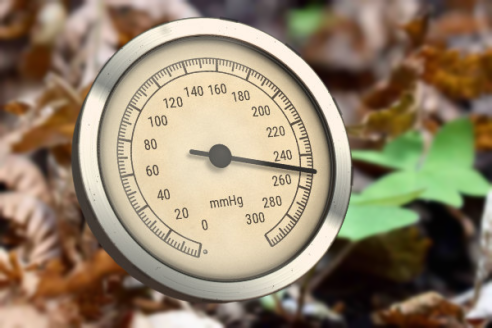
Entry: 250 mmHg
